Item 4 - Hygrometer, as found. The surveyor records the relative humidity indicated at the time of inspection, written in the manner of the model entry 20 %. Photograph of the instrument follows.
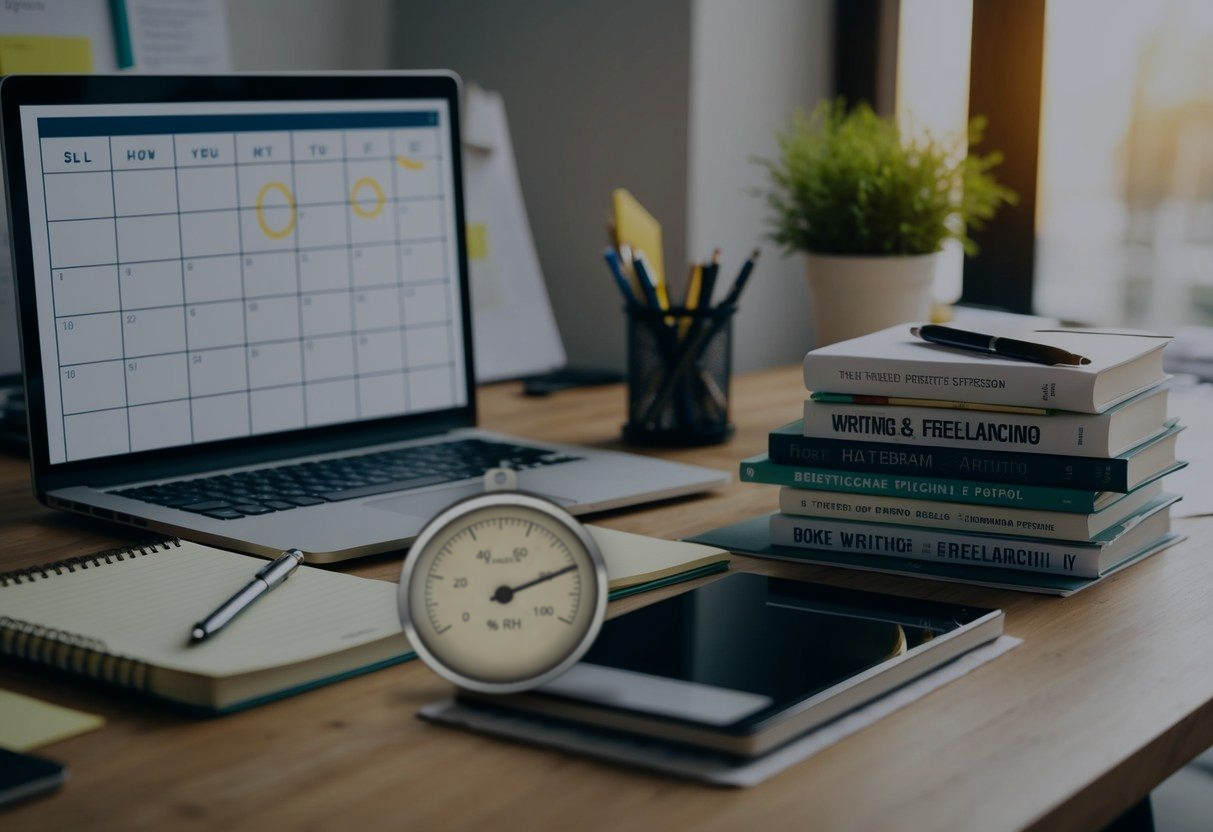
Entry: 80 %
